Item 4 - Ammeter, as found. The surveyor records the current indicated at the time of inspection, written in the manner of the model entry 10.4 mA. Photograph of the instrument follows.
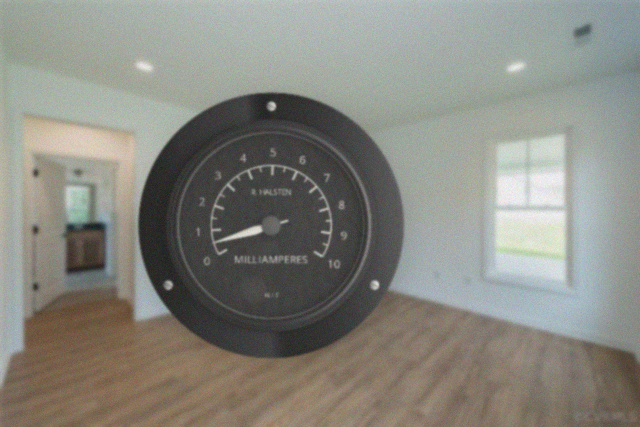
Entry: 0.5 mA
